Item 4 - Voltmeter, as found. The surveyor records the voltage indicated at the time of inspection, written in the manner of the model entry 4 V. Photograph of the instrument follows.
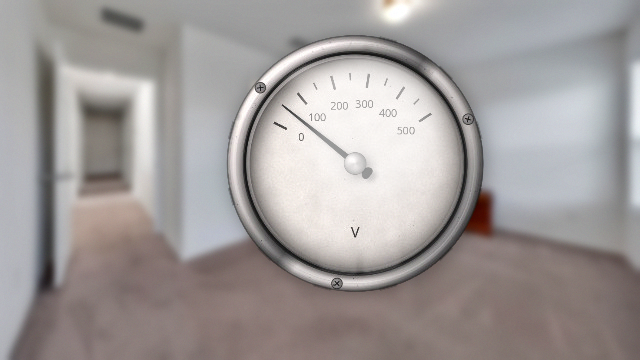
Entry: 50 V
